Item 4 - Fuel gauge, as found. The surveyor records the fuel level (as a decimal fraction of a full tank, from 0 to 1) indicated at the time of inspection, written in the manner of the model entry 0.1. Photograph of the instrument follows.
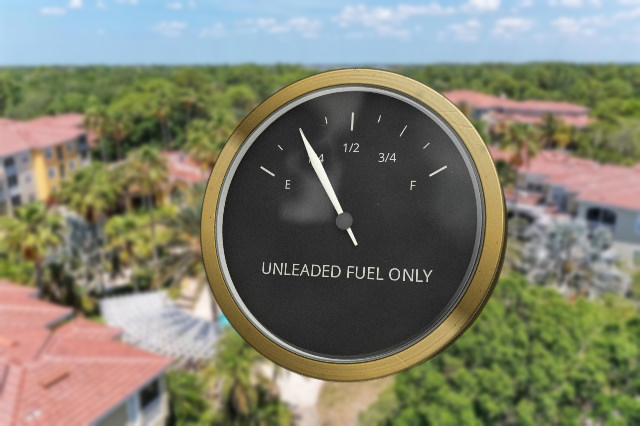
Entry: 0.25
